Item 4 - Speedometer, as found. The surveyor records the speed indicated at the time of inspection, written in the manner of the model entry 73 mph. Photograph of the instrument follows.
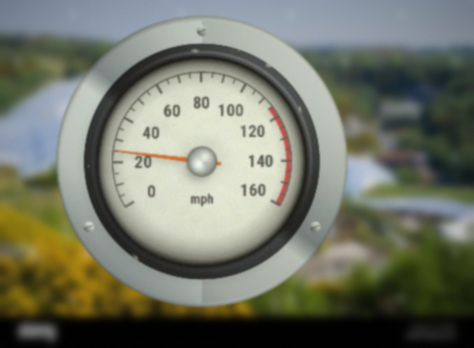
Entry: 25 mph
